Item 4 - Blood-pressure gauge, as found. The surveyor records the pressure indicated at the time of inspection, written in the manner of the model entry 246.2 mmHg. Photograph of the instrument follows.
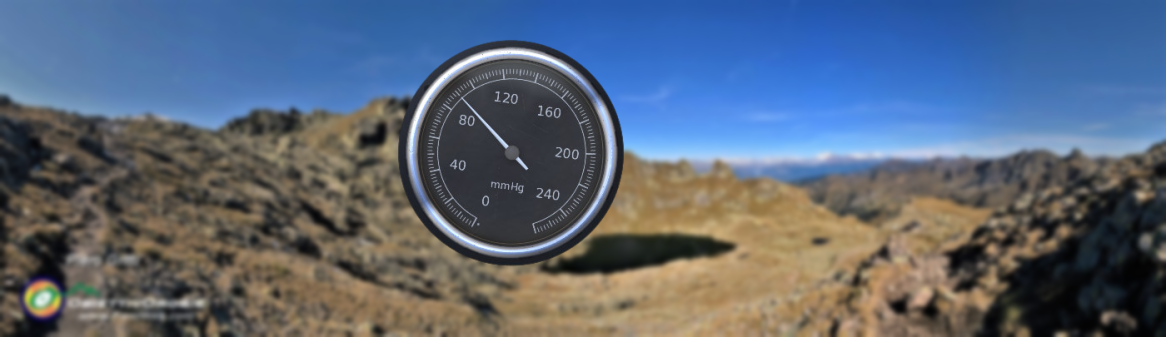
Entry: 90 mmHg
